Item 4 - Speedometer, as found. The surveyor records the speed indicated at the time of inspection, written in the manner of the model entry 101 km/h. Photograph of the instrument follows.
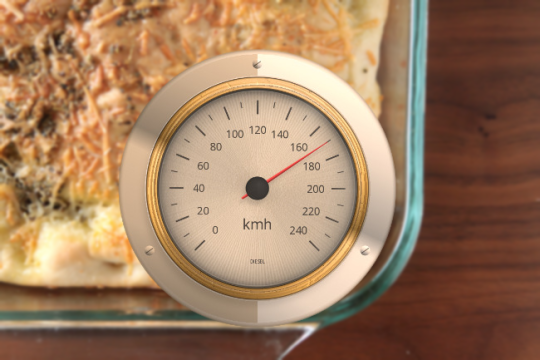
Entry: 170 km/h
